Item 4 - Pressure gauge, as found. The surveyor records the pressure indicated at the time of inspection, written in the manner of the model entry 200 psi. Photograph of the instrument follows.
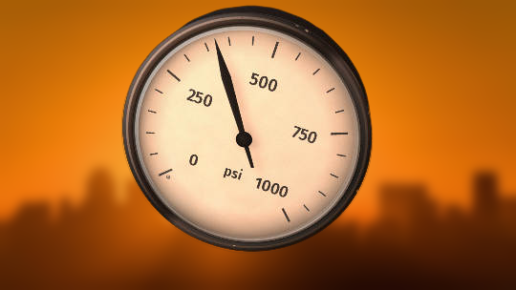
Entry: 375 psi
